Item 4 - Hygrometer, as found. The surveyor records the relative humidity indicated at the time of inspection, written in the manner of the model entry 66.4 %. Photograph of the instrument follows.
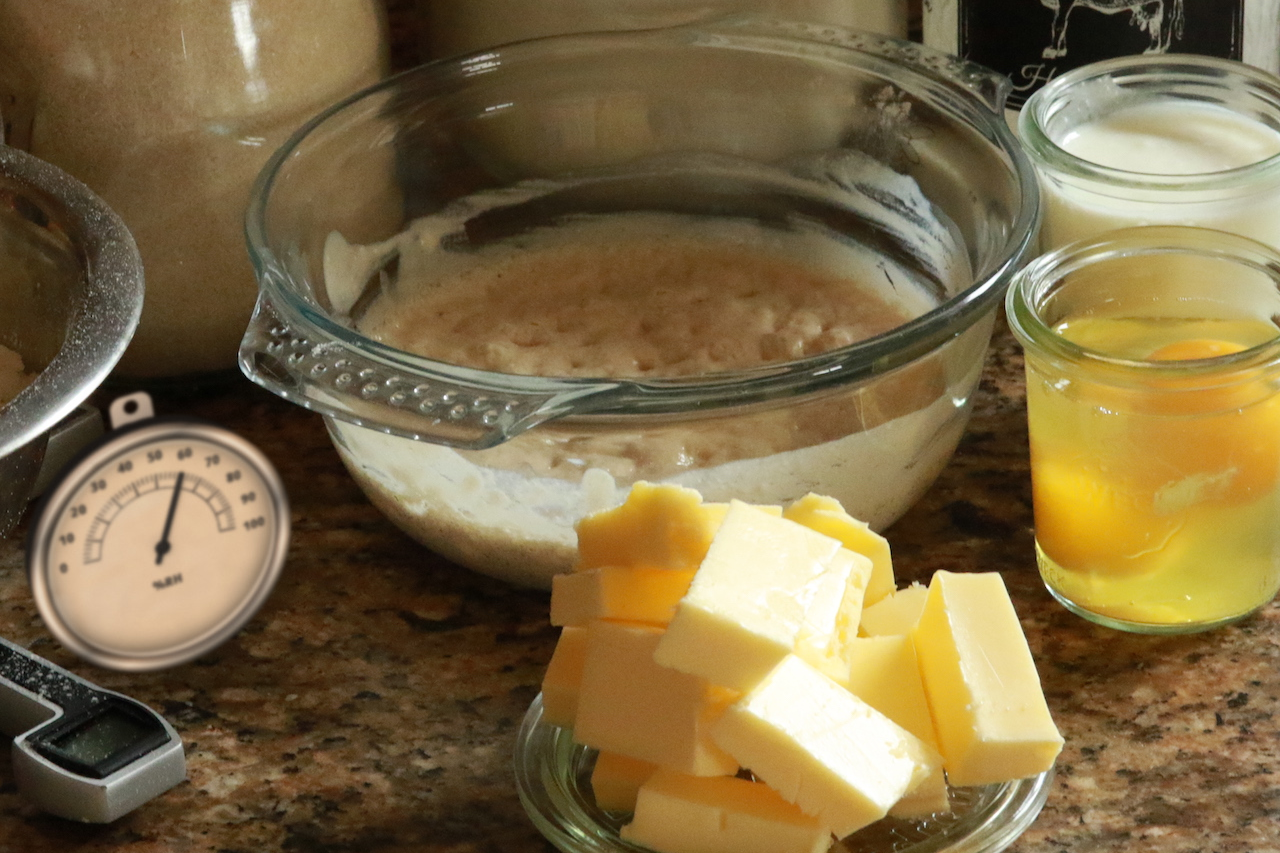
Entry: 60 %
